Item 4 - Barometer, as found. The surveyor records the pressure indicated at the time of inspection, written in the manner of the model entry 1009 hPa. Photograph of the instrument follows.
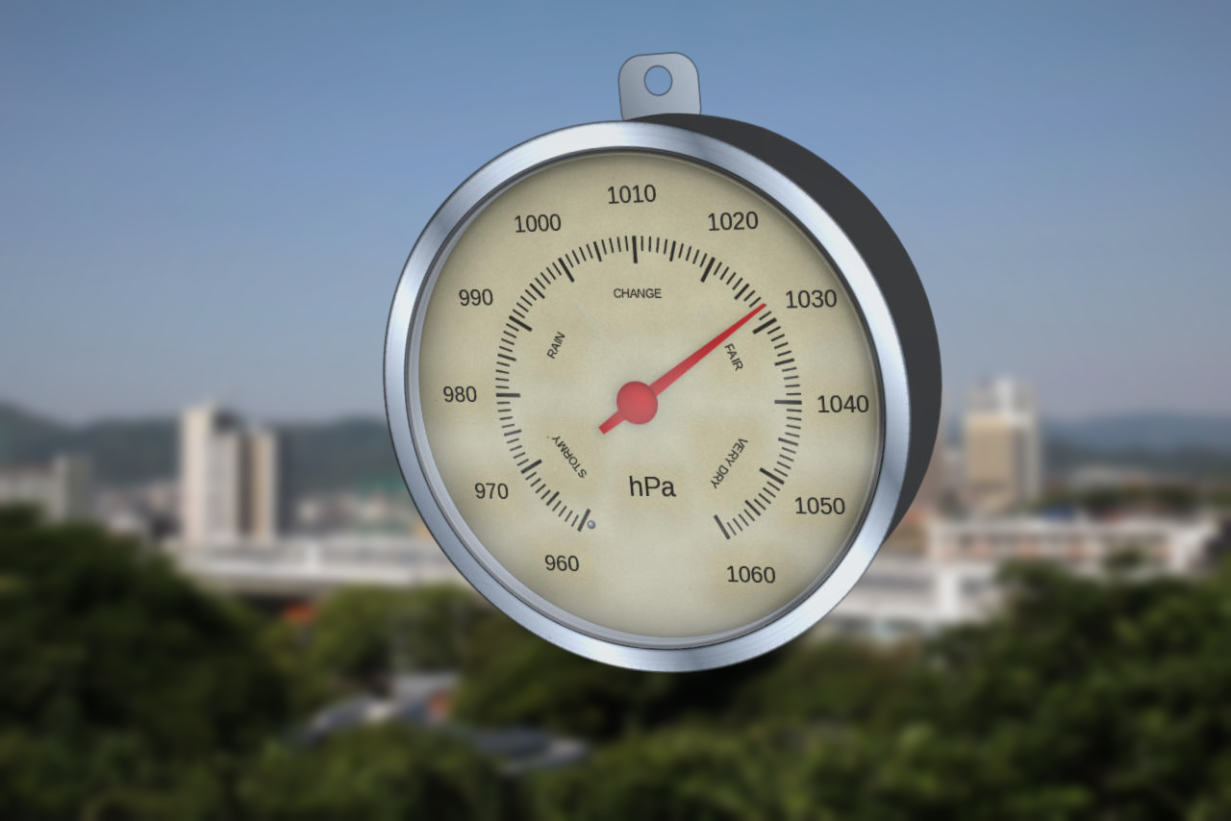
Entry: 1028 hPa
